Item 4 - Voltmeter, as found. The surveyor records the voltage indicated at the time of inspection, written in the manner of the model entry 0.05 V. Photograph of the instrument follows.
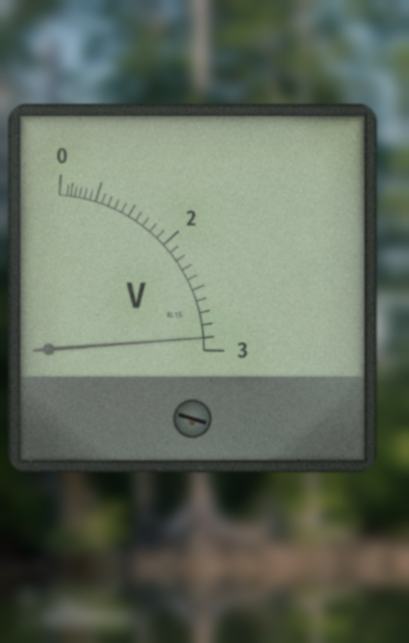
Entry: 2.9 V
